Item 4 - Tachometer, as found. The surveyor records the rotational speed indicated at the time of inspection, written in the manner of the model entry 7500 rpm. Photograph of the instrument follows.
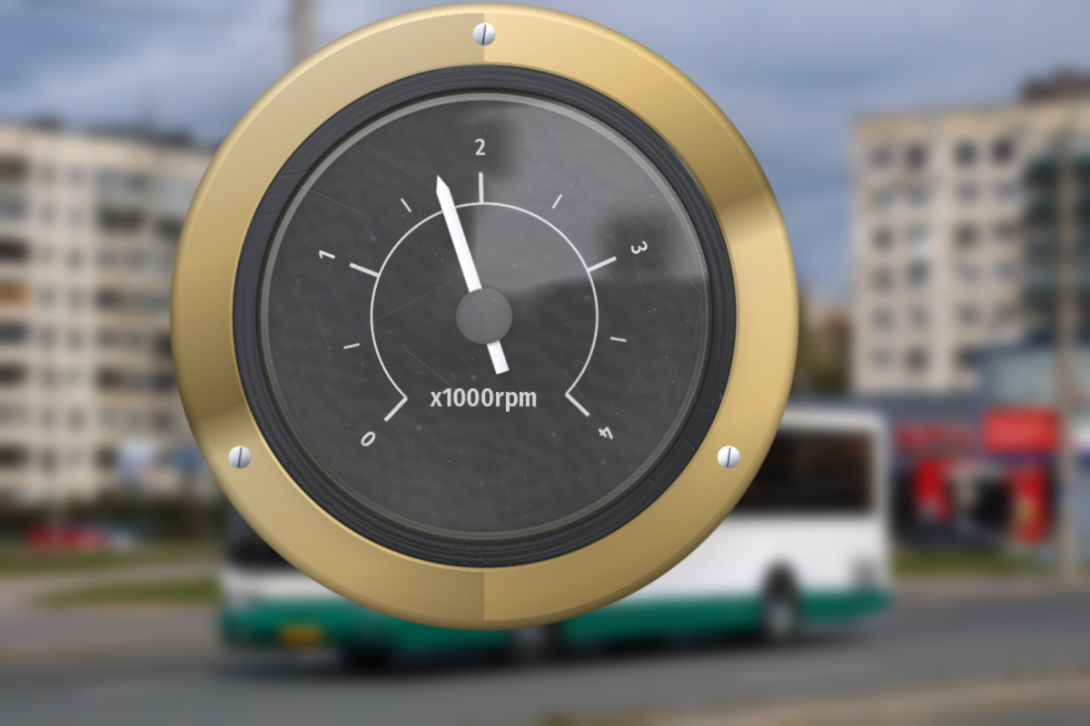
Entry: 1750 rpm
